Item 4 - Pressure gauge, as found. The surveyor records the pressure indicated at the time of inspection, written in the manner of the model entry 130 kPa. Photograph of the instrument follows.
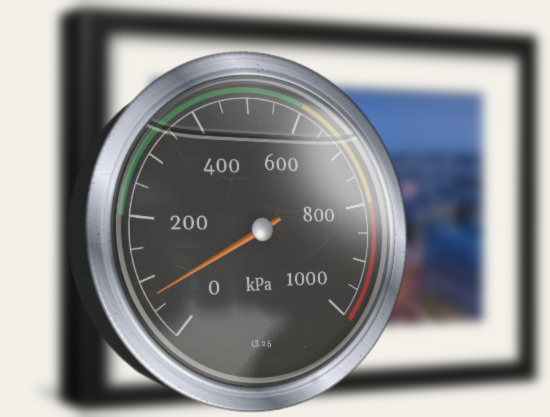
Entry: 75 kPa
